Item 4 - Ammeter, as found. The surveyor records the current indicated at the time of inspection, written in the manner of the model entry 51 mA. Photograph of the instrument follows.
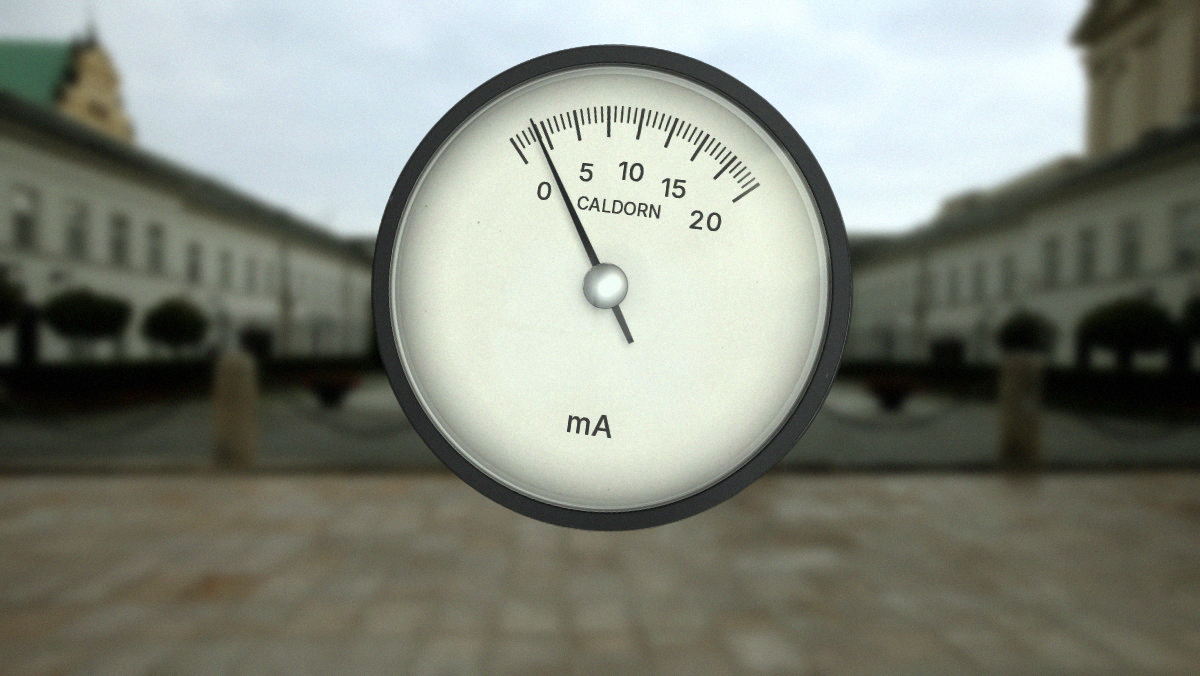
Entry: 2 mA
